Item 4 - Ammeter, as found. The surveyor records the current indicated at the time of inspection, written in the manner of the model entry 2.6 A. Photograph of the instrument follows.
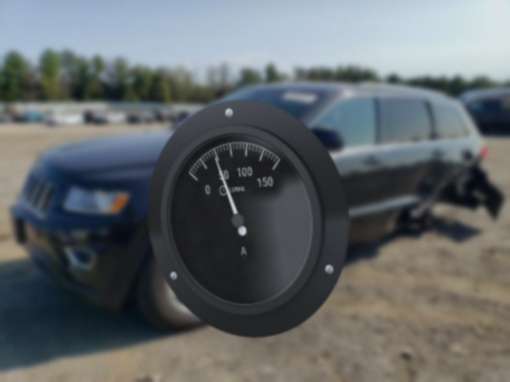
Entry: 50 A
